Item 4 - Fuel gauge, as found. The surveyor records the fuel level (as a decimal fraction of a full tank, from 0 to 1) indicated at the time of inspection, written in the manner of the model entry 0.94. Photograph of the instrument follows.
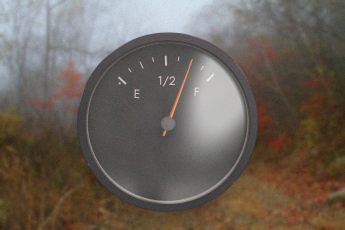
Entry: 0.75
